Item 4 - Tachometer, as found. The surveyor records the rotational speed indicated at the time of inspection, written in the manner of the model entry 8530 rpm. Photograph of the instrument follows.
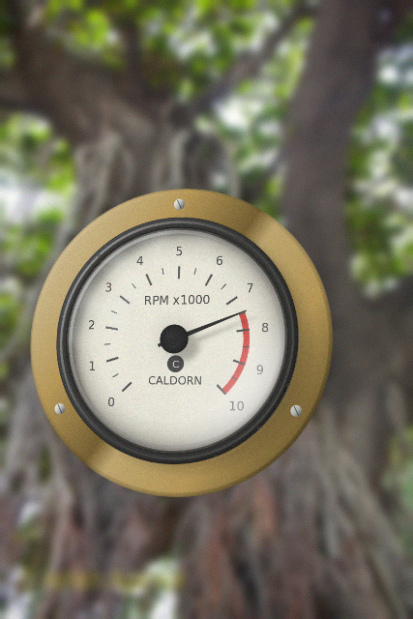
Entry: 7500 rpm
